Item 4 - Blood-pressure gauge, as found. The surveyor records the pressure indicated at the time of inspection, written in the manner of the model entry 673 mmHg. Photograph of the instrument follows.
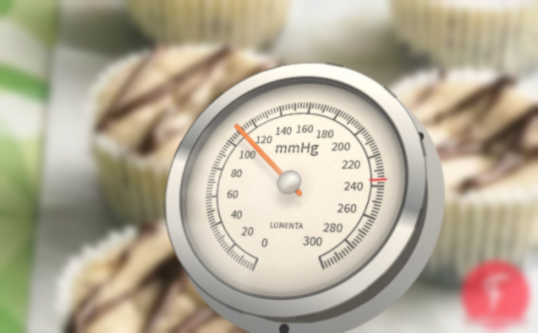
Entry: 110 mmHg
